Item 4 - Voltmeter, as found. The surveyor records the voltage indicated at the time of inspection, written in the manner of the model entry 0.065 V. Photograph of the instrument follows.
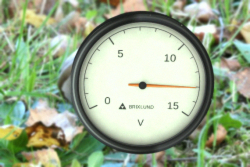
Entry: 13 V
